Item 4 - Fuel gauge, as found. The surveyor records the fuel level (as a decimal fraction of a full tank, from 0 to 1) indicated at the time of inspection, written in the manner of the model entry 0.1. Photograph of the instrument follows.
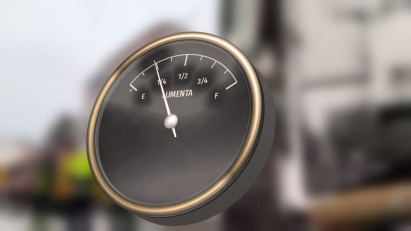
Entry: 0.25
